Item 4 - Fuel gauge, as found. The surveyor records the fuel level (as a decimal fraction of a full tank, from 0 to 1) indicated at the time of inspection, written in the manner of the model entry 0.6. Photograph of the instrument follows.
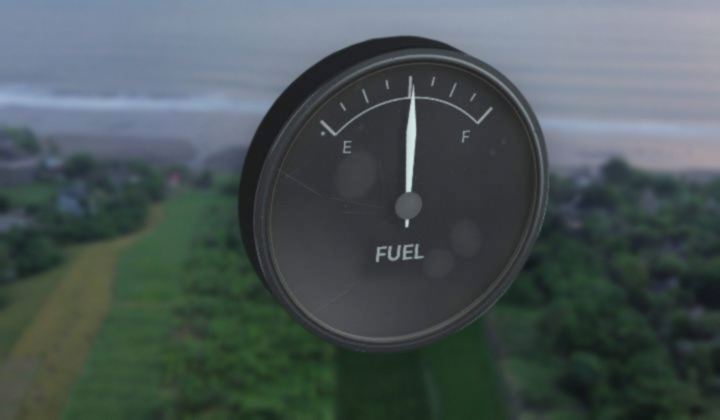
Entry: 0.5
